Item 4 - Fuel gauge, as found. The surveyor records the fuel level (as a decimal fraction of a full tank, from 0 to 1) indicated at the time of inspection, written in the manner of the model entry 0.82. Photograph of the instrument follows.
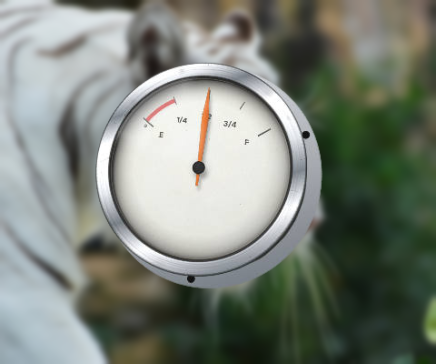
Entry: 0.5
